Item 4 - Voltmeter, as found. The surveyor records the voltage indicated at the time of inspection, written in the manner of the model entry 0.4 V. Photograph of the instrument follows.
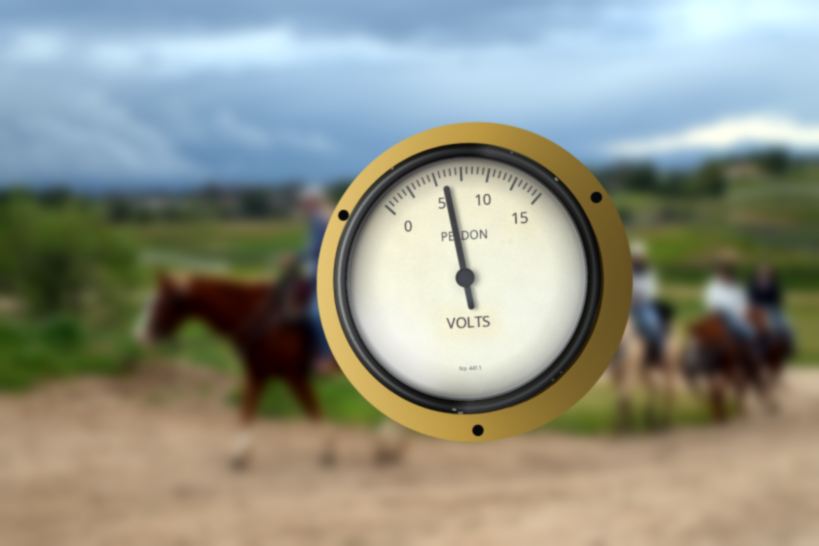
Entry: 6 V
